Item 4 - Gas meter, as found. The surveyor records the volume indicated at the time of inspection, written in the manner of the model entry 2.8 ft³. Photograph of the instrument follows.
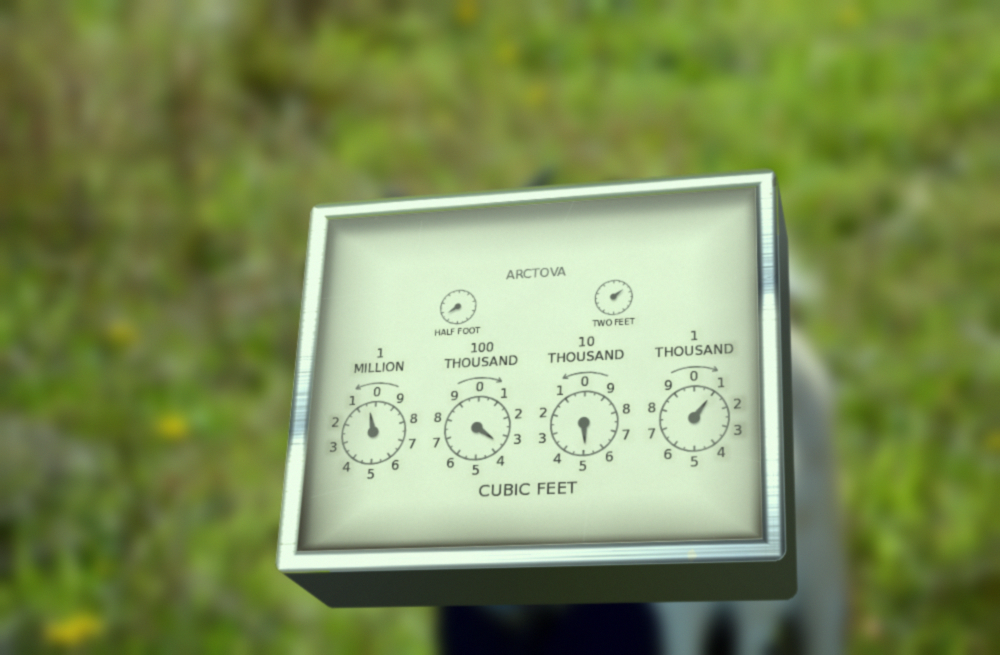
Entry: 35100 ft³
